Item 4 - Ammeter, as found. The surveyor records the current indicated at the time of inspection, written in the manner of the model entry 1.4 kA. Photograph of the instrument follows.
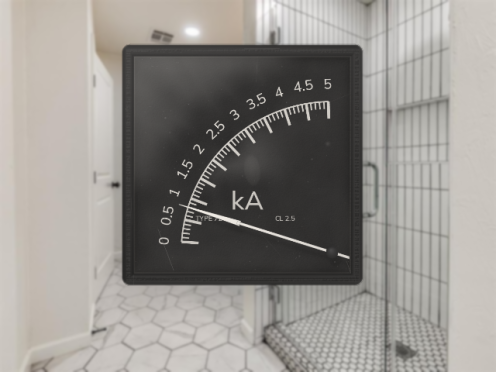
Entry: 0.8 kA
